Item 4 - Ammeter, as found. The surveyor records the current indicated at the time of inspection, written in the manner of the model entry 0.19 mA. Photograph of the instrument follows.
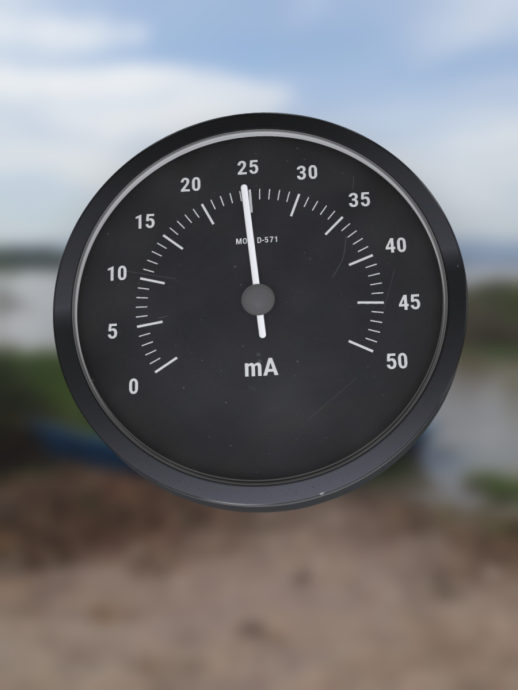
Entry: 24.5 mA
